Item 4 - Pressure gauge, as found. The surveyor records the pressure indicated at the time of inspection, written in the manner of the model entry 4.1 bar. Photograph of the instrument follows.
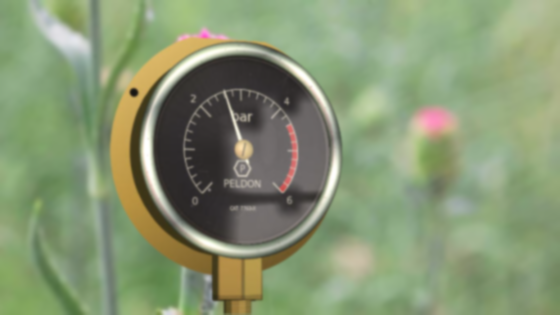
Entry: 2.6 bar
